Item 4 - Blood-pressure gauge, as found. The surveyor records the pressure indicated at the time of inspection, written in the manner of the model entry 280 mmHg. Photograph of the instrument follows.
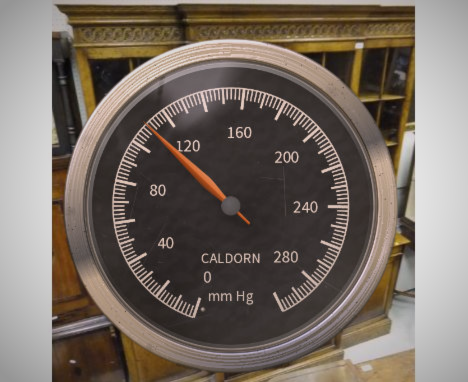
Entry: 110 mmHg
